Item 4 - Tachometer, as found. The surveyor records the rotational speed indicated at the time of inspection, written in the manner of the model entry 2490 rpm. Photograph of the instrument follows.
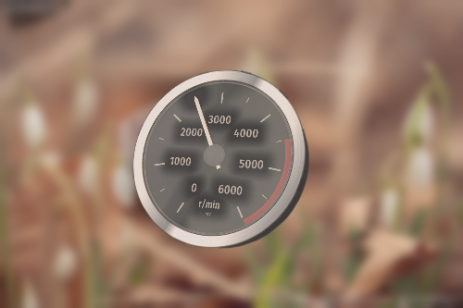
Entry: 2500 rpm
